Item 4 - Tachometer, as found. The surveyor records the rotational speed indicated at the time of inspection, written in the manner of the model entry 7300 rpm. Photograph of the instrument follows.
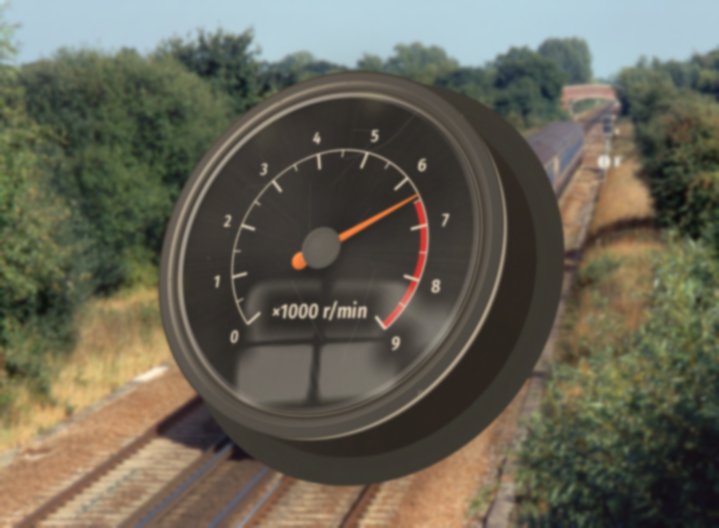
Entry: 6500 rpm
